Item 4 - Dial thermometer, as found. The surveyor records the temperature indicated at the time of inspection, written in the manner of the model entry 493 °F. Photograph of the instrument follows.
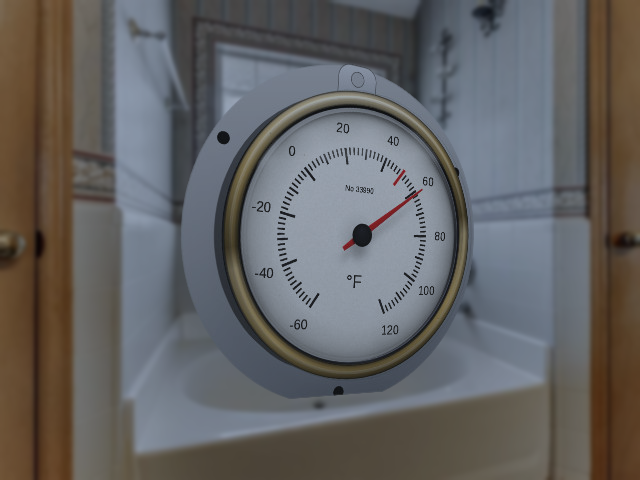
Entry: 60 °F
